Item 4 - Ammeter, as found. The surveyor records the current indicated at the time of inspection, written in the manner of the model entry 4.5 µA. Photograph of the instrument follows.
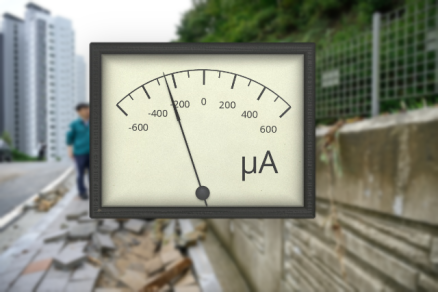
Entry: -250 µA
